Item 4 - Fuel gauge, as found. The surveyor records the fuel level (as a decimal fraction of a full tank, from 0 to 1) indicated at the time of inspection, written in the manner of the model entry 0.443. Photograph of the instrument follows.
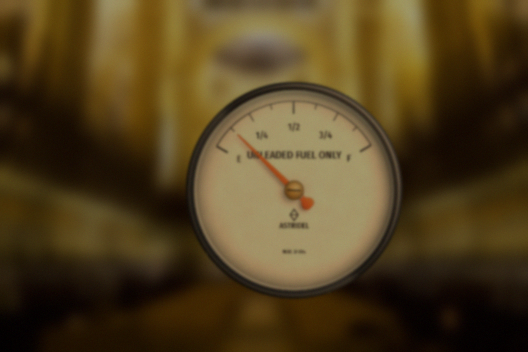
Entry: 0.125
